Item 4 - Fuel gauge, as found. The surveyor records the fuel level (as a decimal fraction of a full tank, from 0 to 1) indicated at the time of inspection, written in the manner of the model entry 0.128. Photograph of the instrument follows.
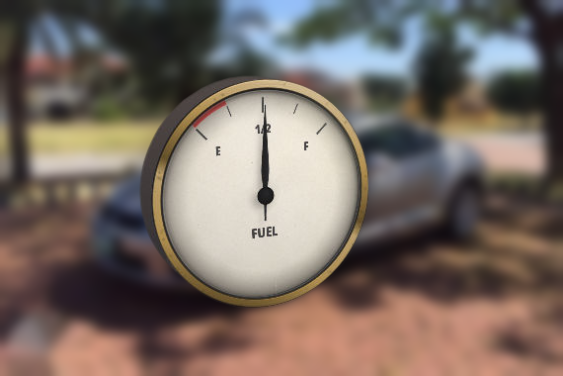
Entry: 0.5
